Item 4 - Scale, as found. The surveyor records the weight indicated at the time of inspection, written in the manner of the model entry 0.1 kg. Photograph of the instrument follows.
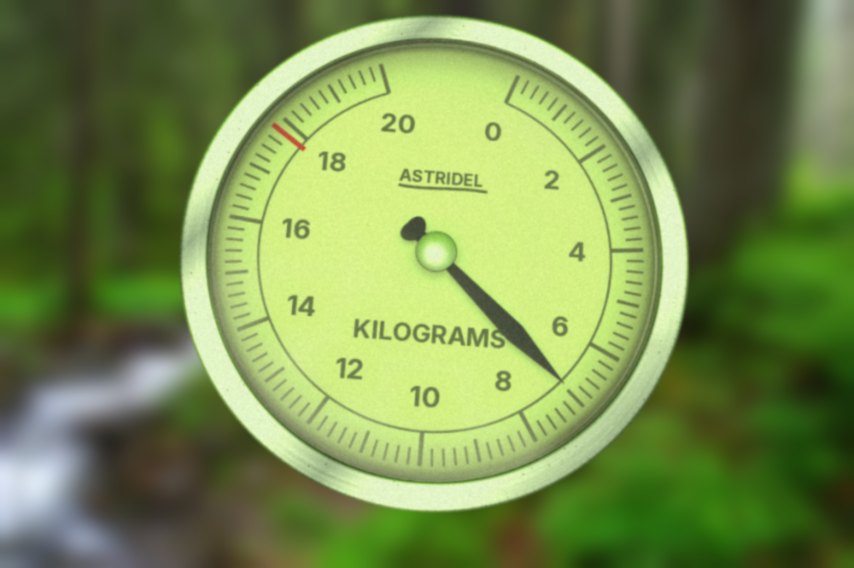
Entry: 7 kg
